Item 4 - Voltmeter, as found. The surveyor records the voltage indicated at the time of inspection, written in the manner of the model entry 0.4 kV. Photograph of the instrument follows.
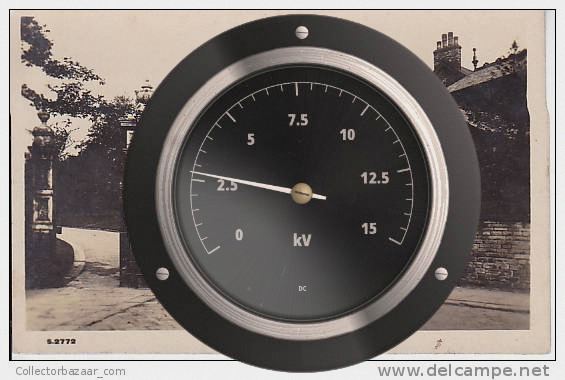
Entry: 2.75 kV
